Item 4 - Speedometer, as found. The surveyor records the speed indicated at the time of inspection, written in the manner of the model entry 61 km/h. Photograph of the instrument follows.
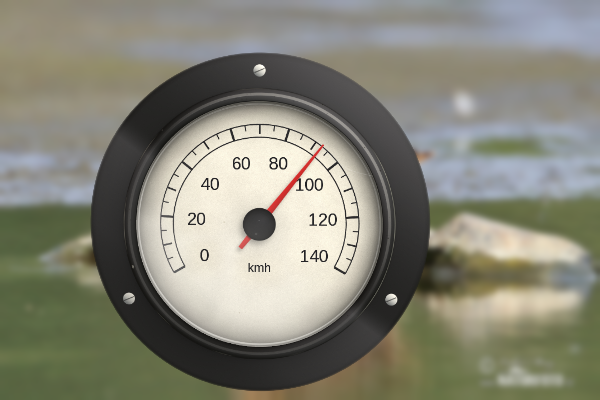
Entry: 92.5 km/h
